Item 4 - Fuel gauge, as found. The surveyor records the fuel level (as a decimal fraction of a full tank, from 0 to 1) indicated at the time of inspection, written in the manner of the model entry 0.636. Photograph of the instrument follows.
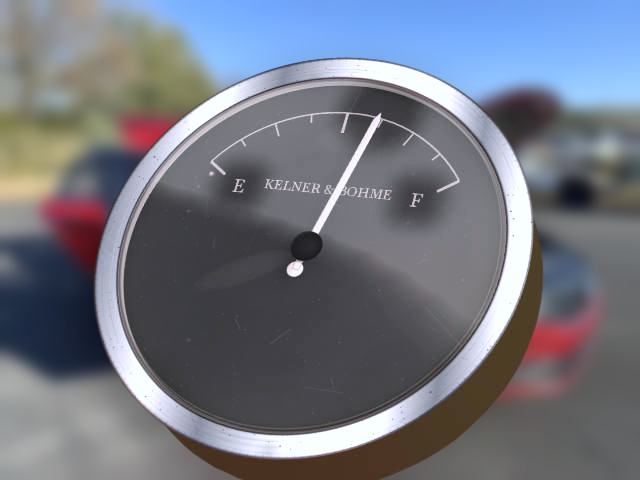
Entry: 0.625
